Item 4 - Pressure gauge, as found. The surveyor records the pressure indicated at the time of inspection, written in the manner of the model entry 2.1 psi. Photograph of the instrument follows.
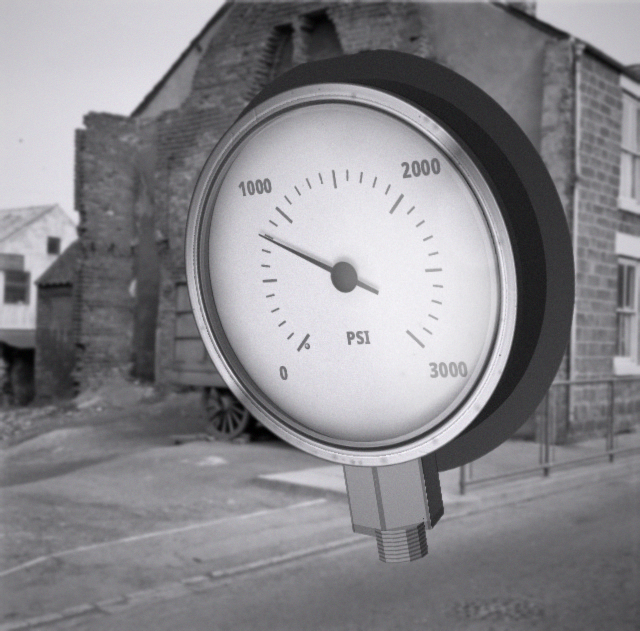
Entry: 800 psi
